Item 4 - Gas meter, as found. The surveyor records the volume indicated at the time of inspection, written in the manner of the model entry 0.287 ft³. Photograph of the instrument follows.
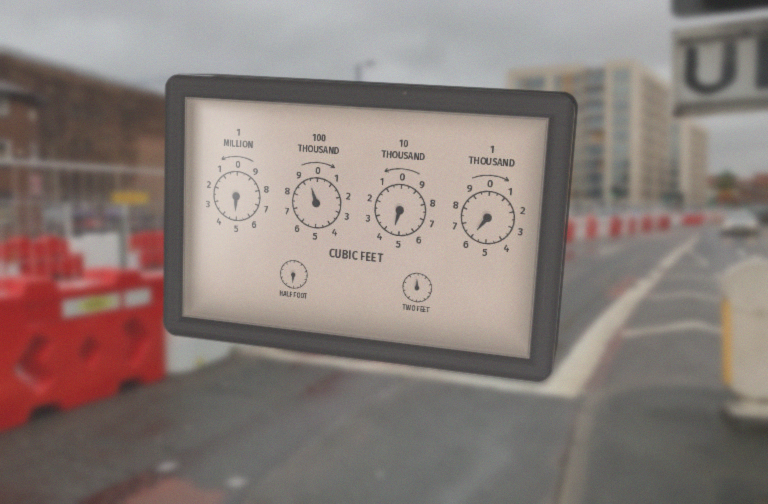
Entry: 494600 ft³
